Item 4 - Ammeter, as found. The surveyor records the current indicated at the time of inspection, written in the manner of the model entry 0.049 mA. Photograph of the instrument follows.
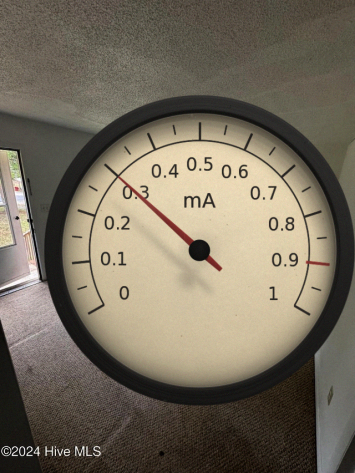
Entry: 0.3 mA
